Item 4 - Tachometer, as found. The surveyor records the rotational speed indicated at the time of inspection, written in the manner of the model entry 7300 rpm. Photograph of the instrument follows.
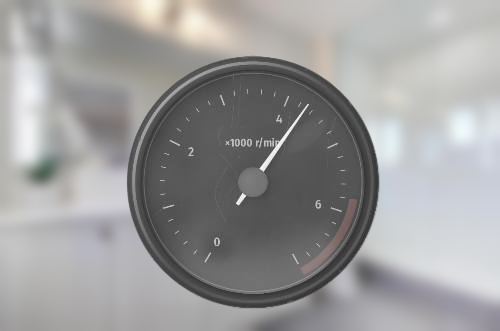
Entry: 4300 rpm
